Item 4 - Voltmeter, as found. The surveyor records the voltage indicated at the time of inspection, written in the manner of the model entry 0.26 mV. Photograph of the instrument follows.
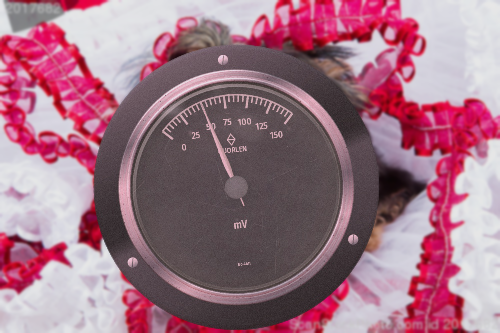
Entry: 50 mV
